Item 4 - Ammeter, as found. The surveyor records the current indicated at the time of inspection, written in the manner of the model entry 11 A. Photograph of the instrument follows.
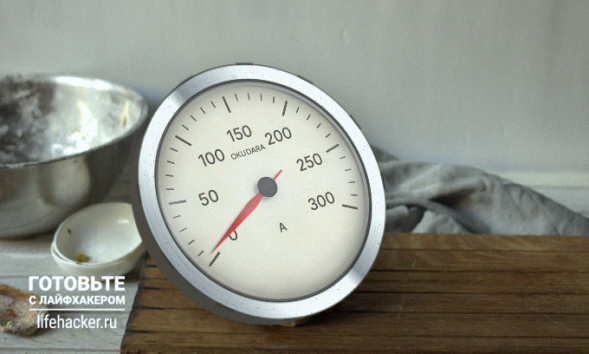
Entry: 5 A
